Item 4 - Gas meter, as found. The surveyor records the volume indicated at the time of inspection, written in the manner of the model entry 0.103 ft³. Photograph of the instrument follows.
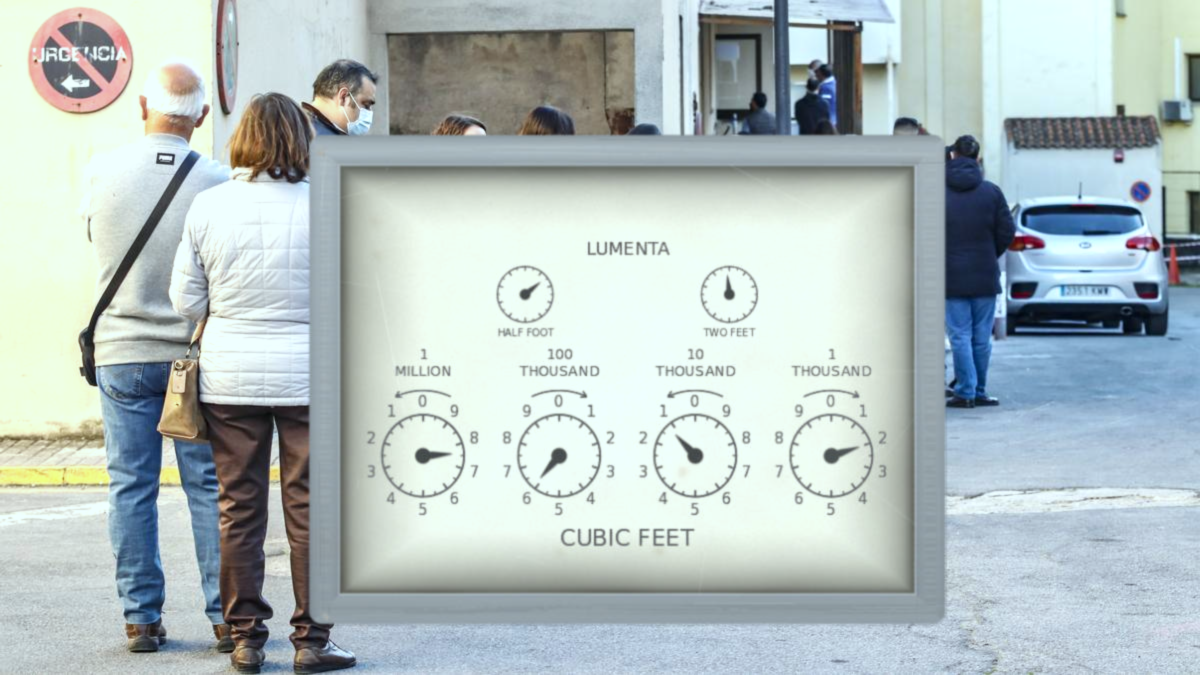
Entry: 761200 ft³
